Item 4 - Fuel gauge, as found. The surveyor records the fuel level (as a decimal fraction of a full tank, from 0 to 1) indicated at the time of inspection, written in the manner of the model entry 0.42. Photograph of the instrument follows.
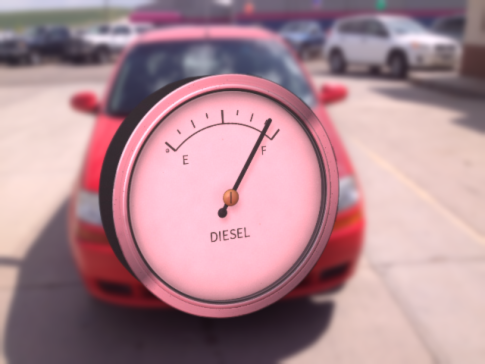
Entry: 0.875
